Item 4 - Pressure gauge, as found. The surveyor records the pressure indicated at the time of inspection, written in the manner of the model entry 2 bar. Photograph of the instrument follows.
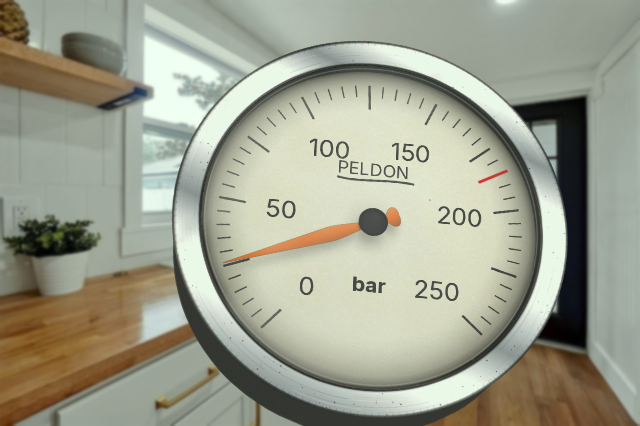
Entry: 25 bar
